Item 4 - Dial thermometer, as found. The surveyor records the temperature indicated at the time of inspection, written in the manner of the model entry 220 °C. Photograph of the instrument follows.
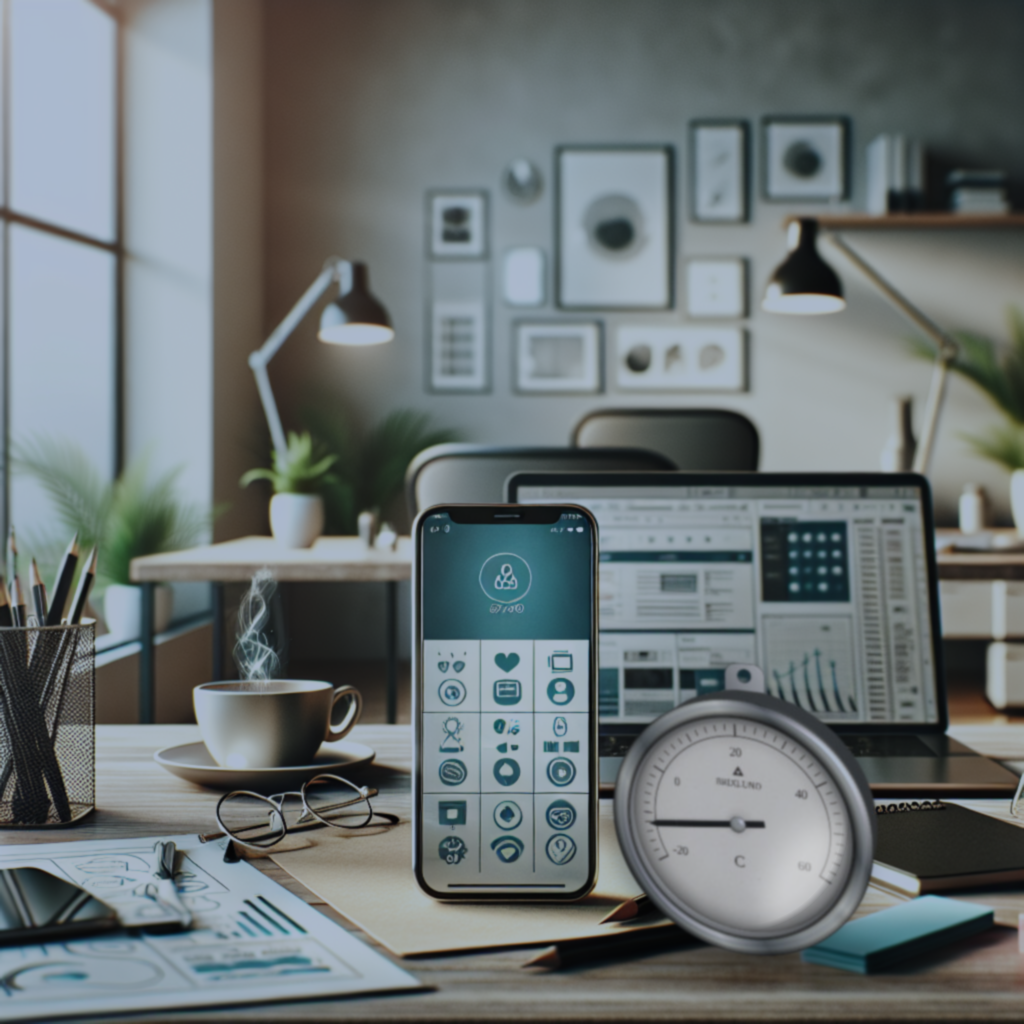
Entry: -12 °C
